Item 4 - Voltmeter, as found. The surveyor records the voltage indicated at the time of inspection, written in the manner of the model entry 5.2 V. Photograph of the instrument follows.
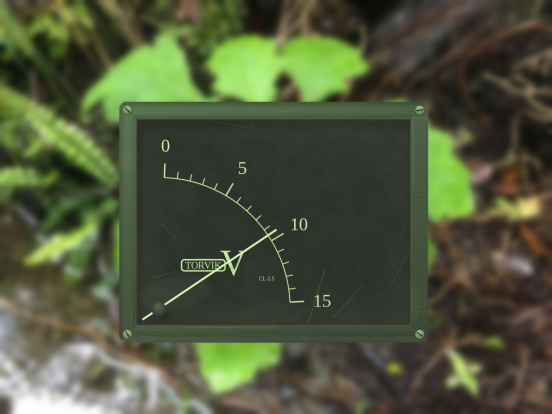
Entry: 9.5 V
